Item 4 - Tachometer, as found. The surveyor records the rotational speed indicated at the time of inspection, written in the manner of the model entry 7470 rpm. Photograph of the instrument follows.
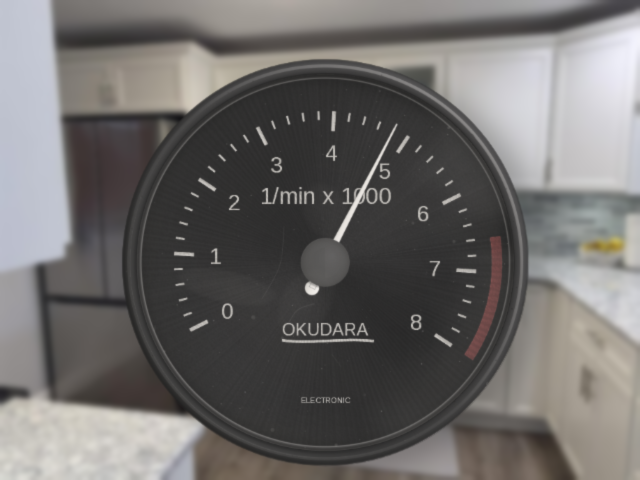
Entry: 4800 rpm
